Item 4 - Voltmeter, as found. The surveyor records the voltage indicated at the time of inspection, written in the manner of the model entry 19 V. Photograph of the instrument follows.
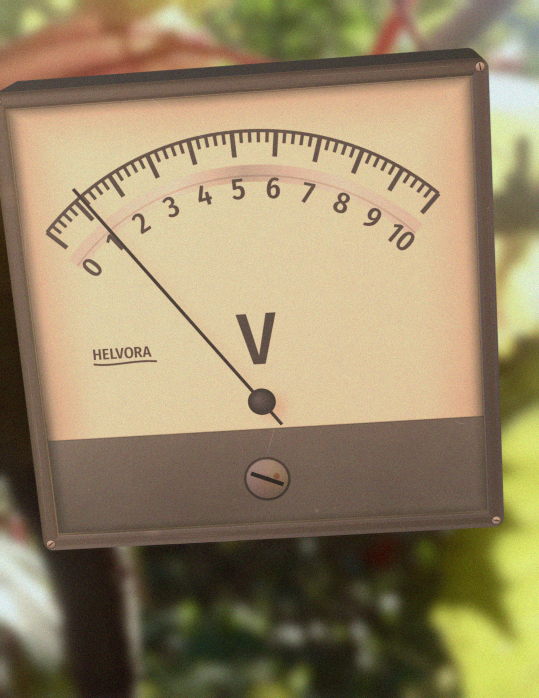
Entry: 1.2 V
